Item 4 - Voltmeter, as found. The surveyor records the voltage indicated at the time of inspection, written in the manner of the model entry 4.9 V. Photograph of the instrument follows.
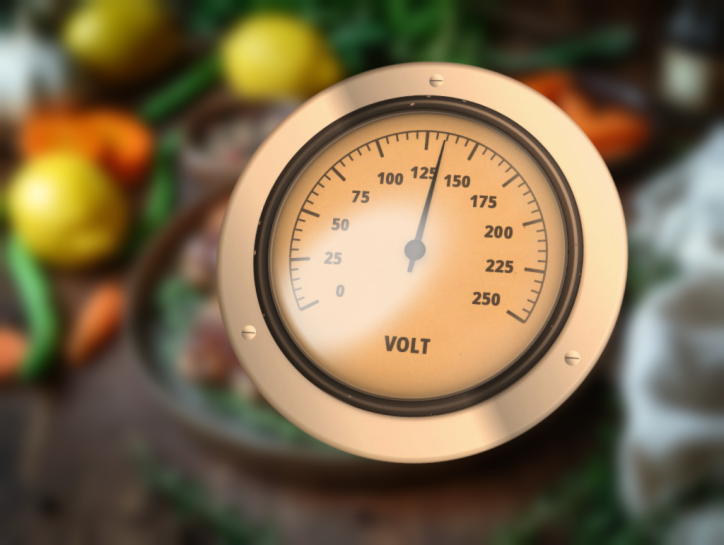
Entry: 135 V
